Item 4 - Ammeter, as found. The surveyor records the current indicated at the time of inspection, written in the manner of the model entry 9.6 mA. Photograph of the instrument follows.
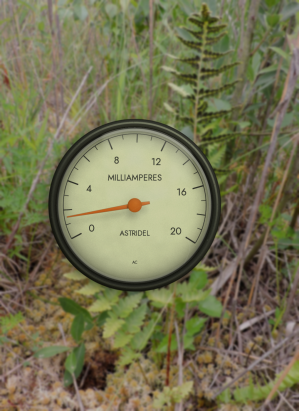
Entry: 1.5 mA
